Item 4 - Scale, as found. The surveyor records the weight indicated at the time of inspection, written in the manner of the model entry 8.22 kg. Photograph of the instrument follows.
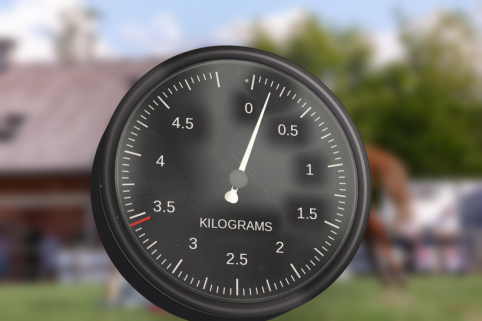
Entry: 0.15 kg
